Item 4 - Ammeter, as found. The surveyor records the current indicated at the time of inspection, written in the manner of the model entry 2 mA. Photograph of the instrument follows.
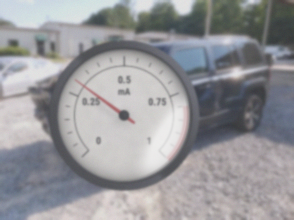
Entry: 0.3 mA
